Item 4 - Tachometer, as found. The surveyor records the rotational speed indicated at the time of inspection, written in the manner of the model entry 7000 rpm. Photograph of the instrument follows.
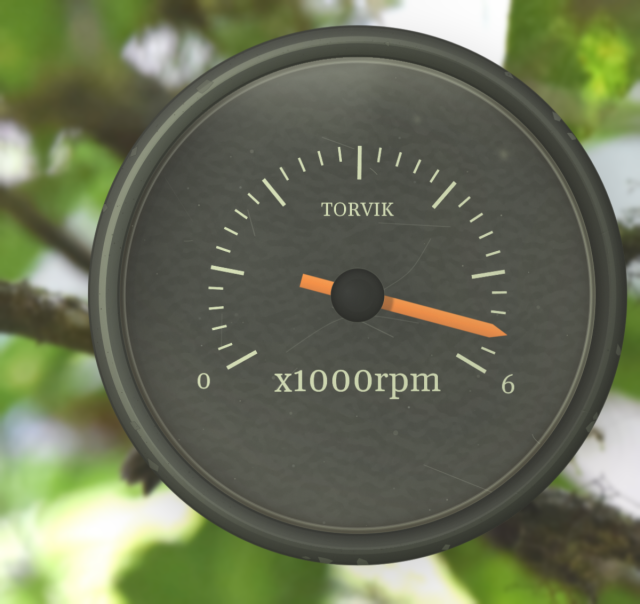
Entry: 5600 rpm
